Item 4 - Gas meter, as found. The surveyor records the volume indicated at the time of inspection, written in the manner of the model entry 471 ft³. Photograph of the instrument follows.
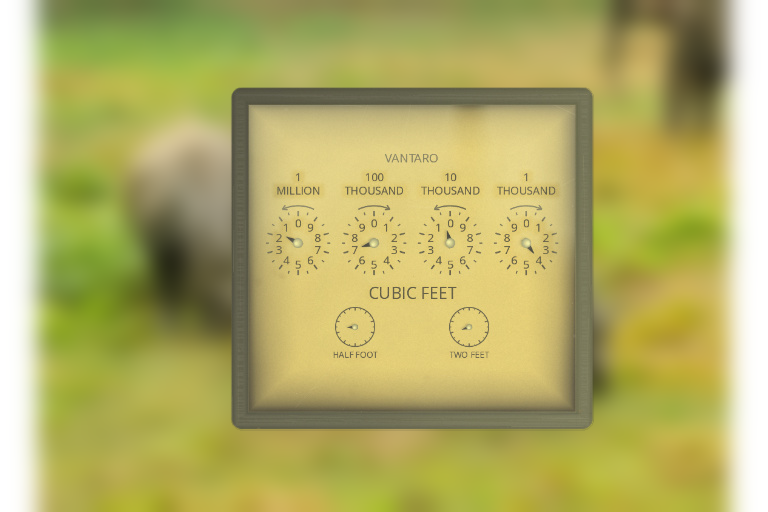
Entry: 170400 ft³
